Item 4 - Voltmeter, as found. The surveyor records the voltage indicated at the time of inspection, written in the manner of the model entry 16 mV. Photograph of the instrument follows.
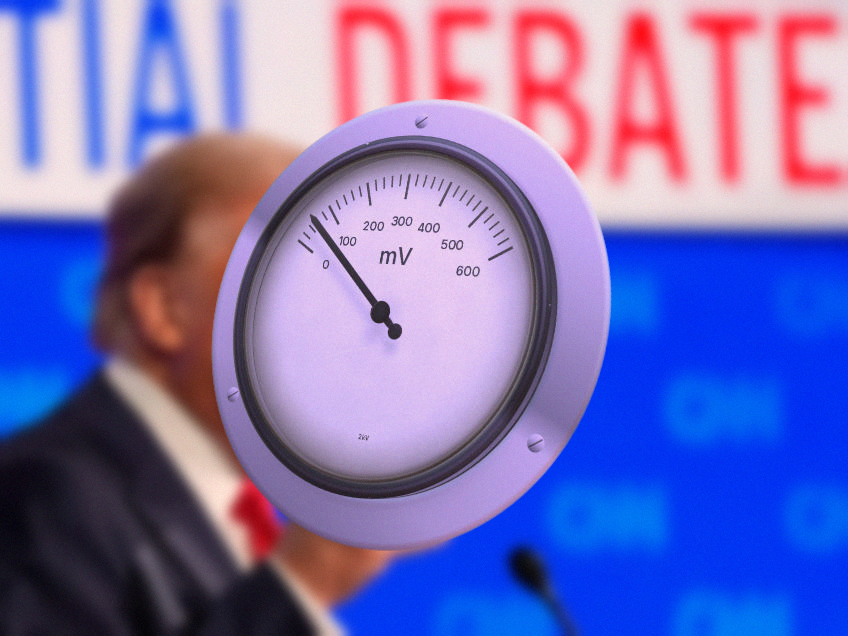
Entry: 60 mV
